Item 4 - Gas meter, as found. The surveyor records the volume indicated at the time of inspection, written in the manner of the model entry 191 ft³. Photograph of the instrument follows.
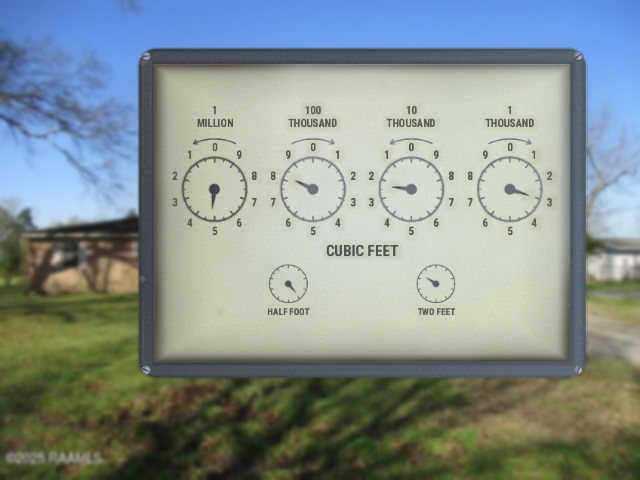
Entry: 482300 ft³
